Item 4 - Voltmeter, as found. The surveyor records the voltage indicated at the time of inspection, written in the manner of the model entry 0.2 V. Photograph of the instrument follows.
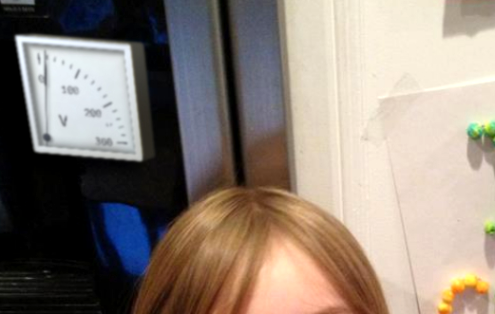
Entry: 20 V
